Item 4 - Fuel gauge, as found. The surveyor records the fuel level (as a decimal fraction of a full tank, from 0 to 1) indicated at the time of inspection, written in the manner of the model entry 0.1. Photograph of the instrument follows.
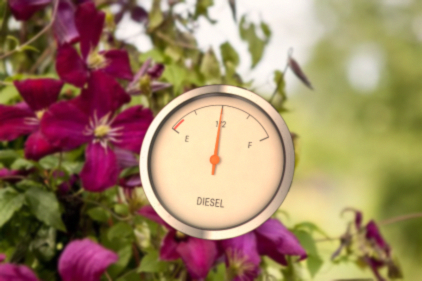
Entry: 0.5
